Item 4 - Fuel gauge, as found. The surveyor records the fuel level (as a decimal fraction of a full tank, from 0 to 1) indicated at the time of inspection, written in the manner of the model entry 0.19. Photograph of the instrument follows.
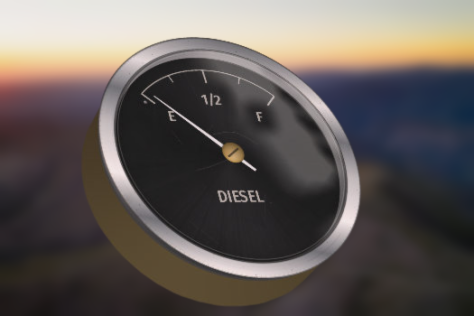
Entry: 0
